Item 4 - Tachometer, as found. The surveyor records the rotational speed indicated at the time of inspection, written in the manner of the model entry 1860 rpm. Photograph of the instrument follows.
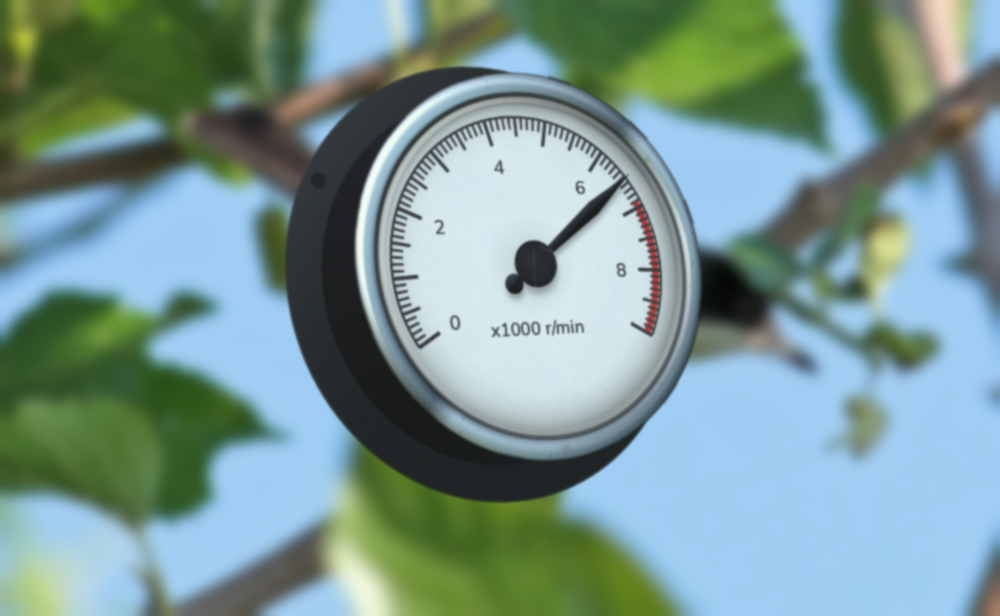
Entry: 6500 rpm
